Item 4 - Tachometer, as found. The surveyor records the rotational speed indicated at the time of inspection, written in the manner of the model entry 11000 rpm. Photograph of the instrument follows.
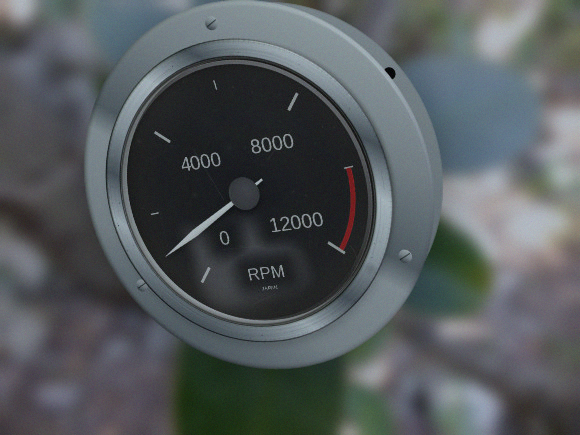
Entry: 1000 rpm
